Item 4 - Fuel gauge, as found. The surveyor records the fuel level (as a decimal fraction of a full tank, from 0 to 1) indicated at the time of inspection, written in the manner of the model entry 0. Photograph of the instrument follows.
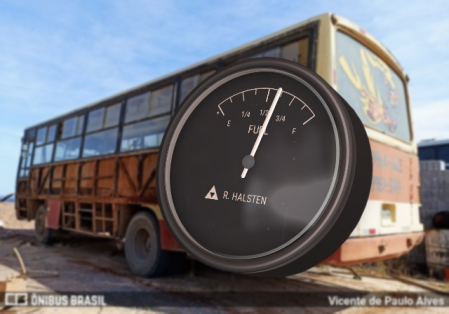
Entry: 0.625
